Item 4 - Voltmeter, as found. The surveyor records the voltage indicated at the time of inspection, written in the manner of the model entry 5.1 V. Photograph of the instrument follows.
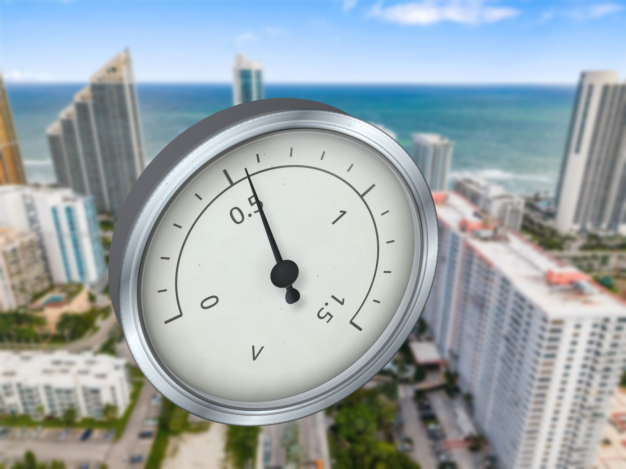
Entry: 0.55 V
